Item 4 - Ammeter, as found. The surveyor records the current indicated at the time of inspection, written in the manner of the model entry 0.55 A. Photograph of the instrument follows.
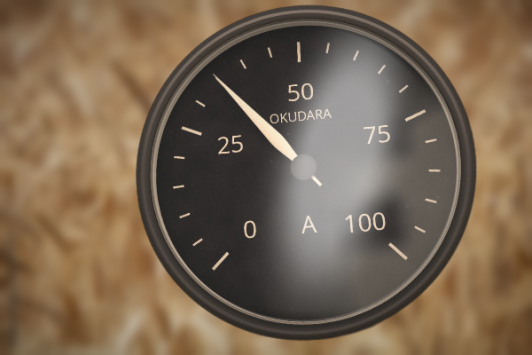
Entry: 35 A
